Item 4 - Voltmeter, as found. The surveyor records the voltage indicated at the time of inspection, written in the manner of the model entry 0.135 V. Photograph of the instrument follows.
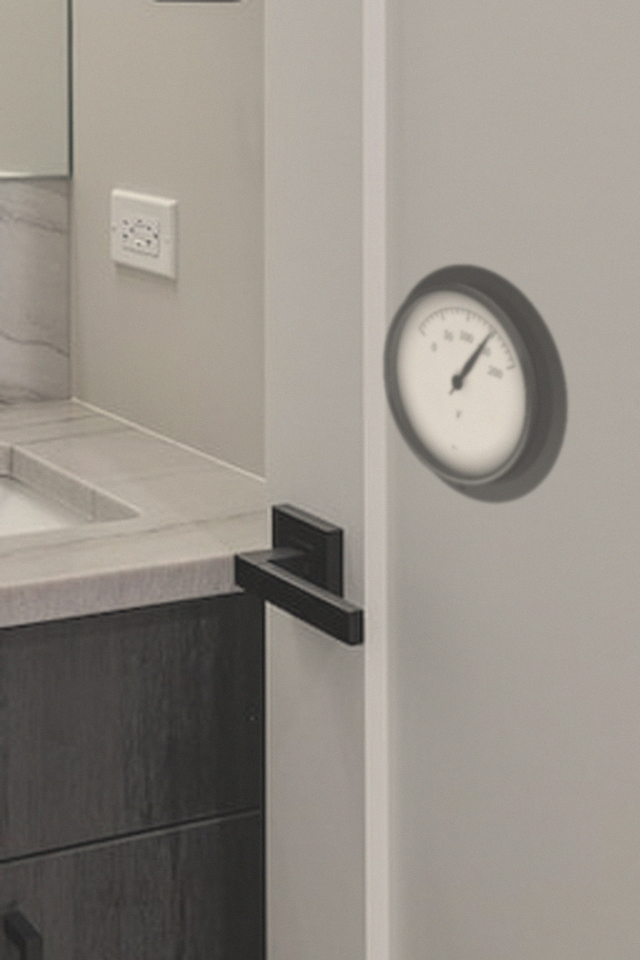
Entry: 150 V
